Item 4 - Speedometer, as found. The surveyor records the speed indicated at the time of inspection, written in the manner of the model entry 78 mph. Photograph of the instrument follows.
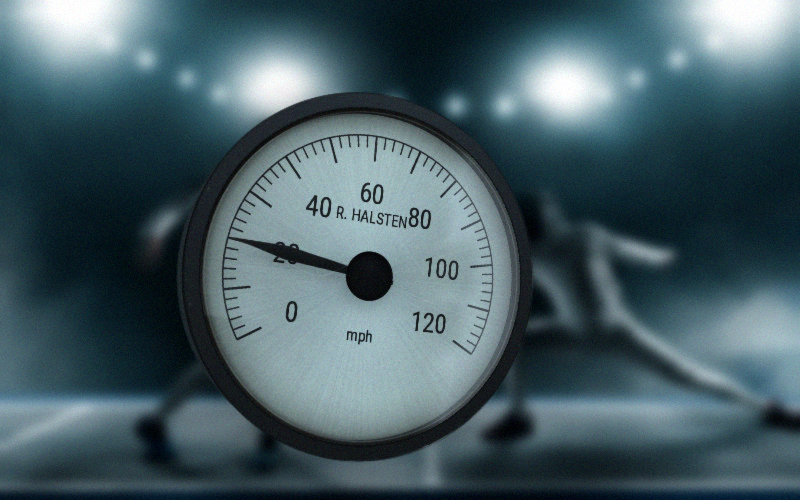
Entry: 20 mph
